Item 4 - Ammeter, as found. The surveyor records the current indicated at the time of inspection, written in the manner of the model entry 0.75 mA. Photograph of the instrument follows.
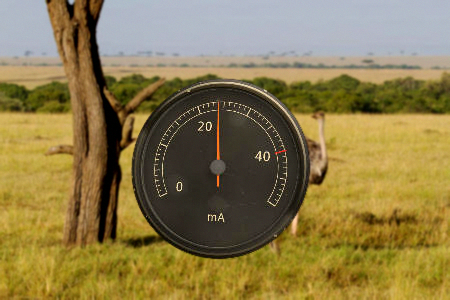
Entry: 24 mA
